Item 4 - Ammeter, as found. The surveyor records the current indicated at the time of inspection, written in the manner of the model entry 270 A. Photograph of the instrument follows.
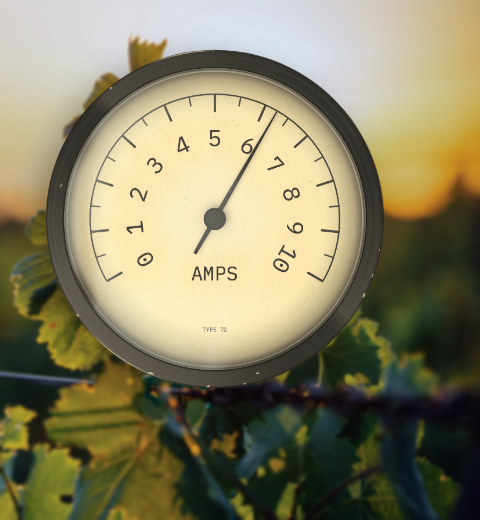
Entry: 6.25 A
